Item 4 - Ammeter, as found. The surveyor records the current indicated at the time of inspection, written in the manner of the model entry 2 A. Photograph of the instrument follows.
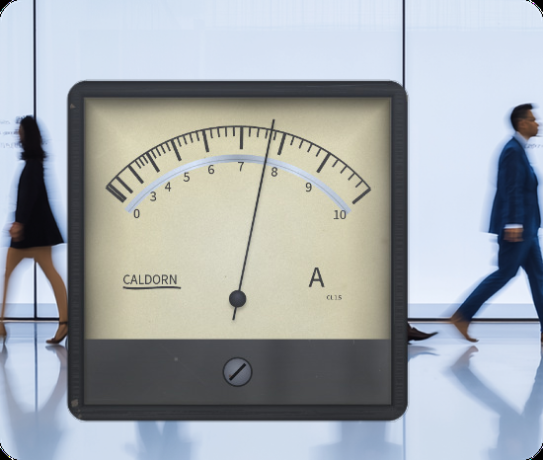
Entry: 7.7 A
